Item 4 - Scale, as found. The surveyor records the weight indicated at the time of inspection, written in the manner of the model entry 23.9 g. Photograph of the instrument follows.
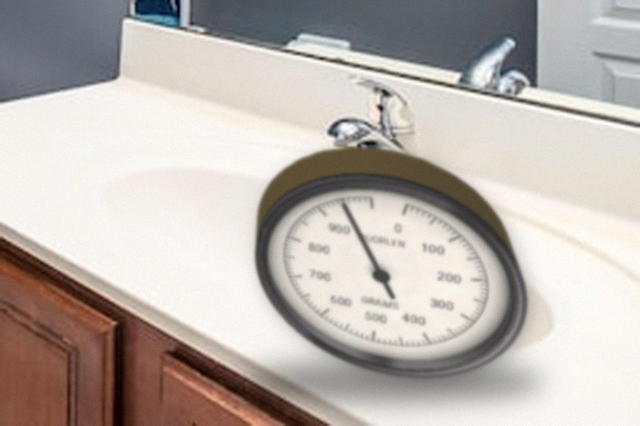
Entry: 950 g
